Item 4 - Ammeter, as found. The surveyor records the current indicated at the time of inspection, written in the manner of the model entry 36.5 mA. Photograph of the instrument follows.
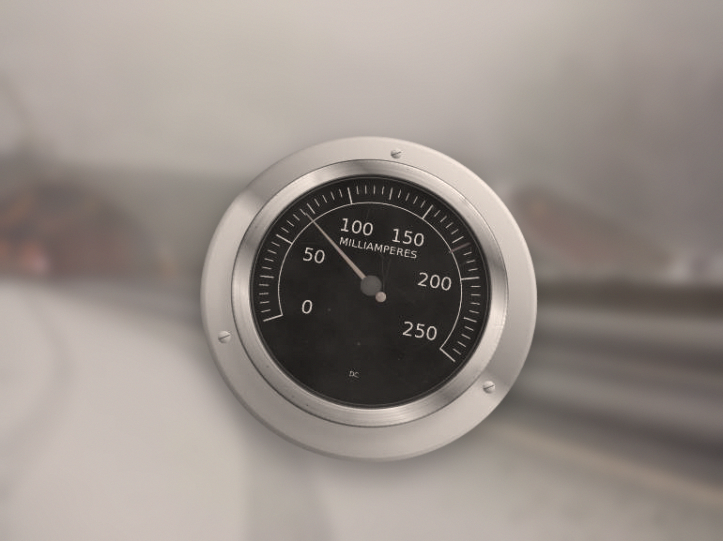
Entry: 70 mA
